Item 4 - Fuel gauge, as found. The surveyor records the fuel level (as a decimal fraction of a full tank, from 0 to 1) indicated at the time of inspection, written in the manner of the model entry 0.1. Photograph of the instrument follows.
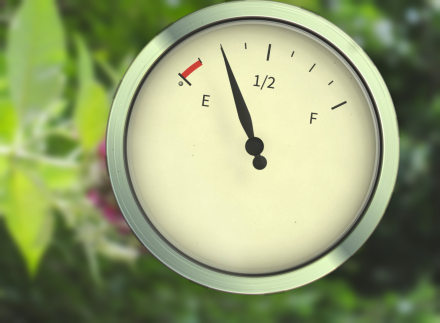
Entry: 0.25
